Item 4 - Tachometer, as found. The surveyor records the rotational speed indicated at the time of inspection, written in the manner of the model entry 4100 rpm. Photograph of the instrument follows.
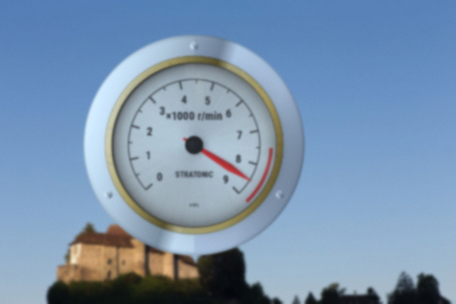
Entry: 8500 rpm
